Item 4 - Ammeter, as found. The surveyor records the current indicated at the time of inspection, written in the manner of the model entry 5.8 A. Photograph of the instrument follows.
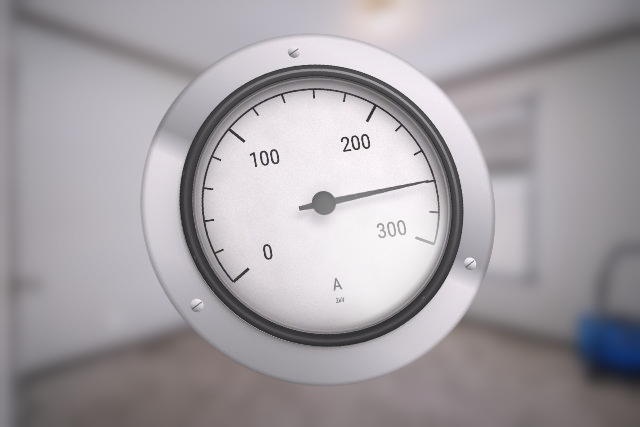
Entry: 260 A
